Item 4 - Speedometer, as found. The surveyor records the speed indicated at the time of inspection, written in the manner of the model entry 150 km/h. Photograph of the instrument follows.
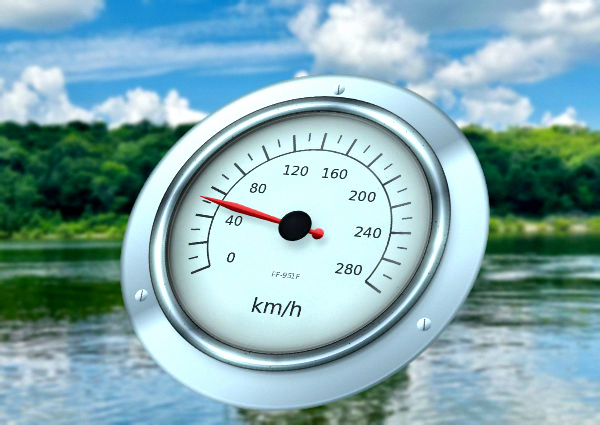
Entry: 50 km/h
